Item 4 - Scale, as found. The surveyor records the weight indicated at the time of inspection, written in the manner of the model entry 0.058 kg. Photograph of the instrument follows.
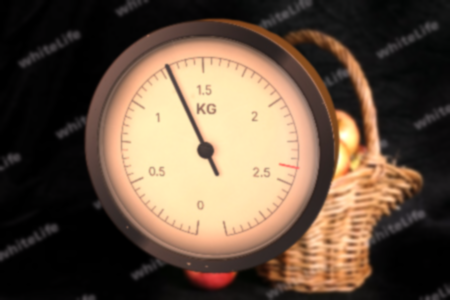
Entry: 1.3 kg
